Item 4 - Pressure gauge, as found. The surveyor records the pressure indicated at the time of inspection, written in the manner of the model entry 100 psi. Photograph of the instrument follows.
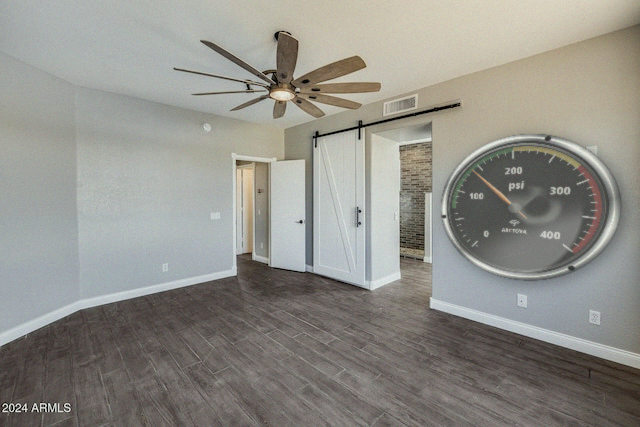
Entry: 140 psi
